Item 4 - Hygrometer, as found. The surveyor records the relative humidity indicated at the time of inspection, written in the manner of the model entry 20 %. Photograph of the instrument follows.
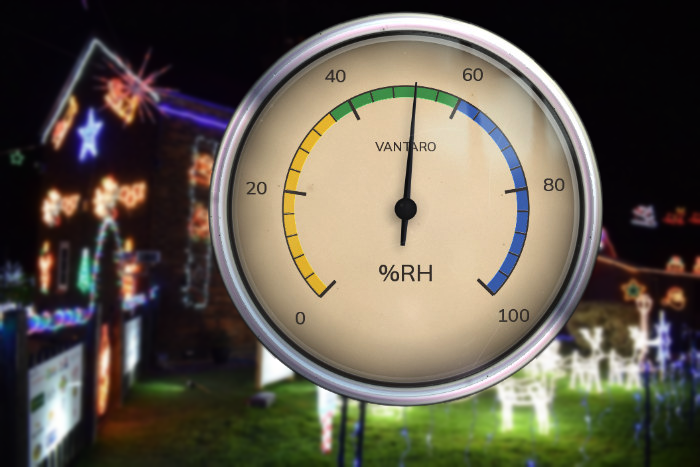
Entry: 52 %
